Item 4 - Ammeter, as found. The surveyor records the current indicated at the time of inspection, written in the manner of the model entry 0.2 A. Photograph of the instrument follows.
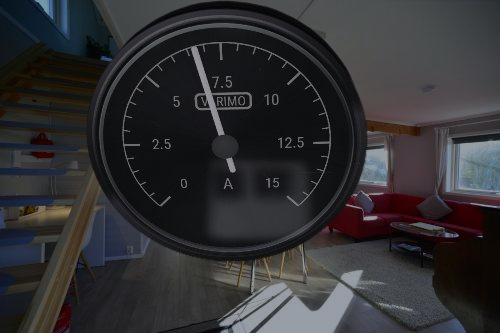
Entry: 6.75 A
